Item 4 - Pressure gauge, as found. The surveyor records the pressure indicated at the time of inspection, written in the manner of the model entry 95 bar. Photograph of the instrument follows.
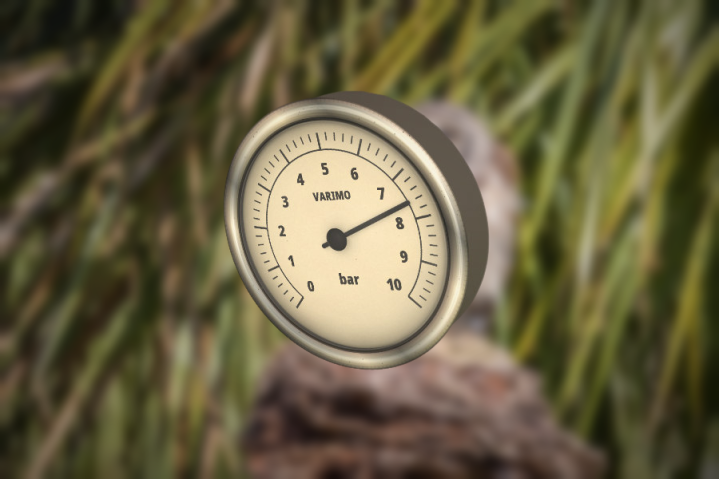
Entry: 7.6 bar
